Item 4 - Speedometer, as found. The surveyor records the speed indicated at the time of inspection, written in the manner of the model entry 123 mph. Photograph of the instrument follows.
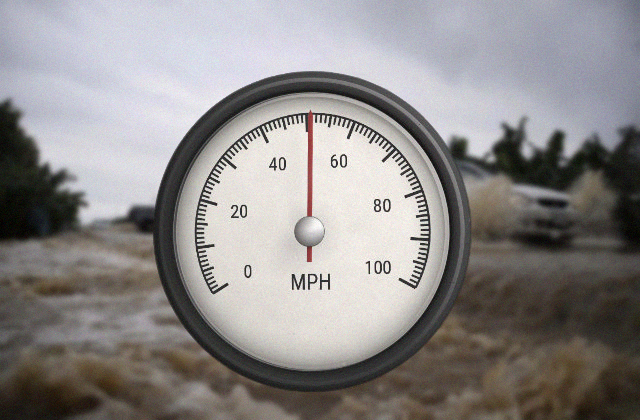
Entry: 51 mph
